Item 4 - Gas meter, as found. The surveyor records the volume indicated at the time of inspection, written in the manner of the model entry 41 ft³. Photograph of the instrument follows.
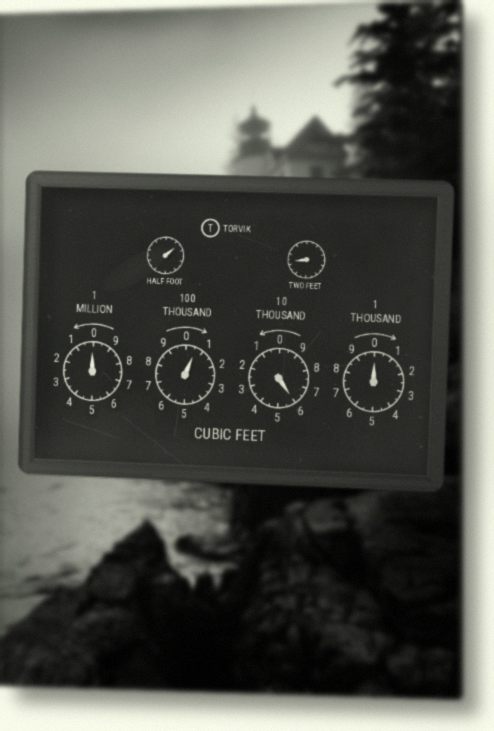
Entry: 6000 ft³
